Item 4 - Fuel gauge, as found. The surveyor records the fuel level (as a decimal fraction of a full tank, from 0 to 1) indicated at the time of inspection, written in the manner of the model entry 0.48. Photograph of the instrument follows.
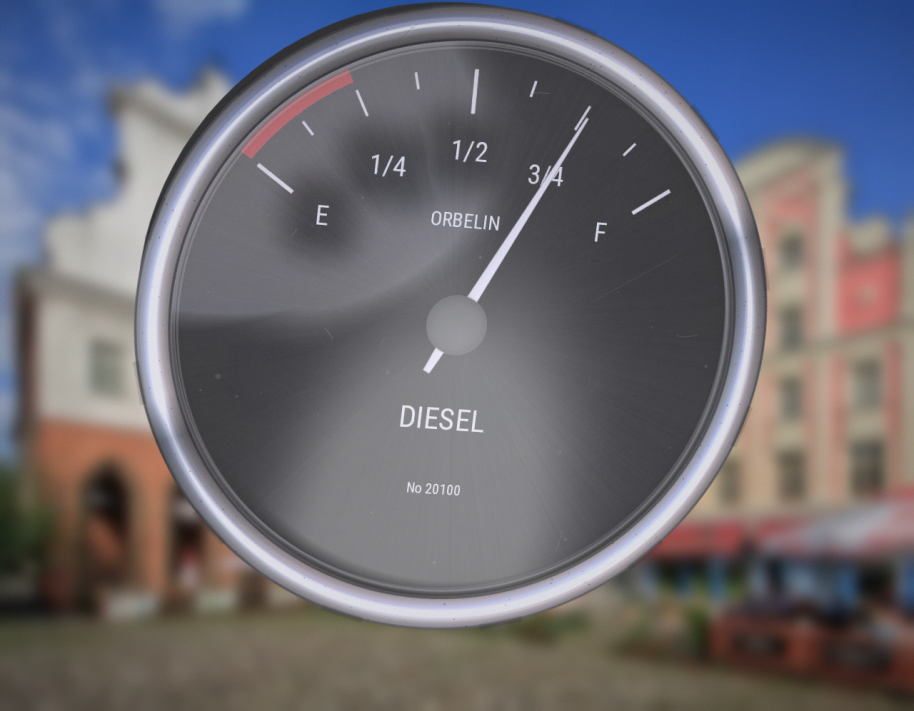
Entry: 0.75
